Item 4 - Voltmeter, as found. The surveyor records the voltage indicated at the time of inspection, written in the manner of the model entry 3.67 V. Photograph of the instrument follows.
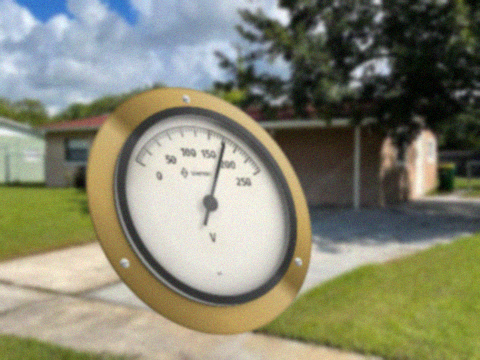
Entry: 175 V
